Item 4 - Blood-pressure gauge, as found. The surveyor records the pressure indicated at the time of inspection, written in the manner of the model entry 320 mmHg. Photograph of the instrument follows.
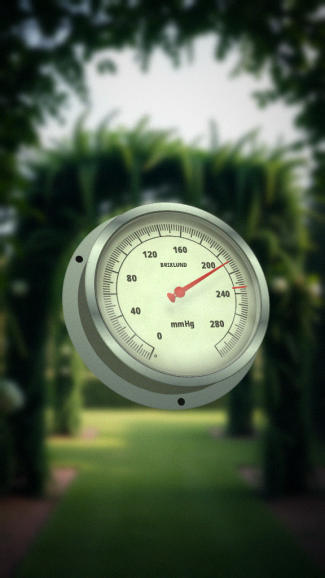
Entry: 210 mmHg
